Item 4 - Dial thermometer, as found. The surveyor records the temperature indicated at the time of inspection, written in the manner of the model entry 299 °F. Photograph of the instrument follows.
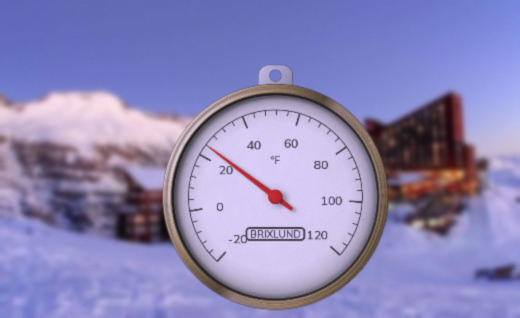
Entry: 24 °F
